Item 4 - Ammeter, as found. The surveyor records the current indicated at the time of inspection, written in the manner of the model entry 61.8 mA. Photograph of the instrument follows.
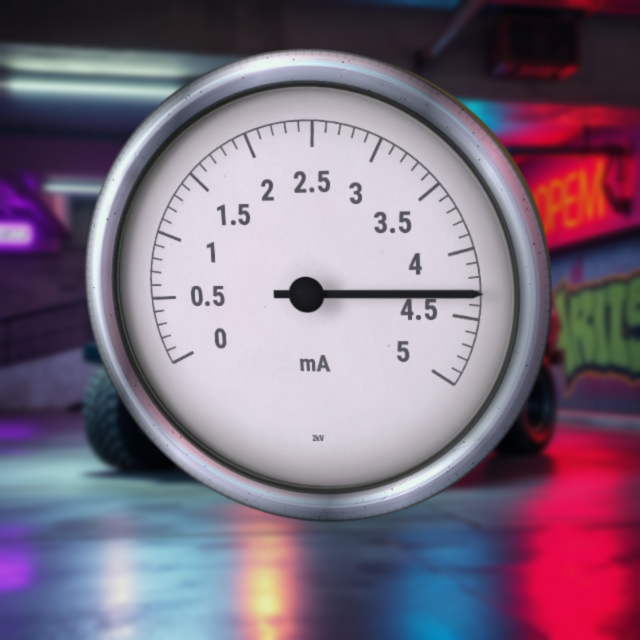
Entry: 4.3 mA
